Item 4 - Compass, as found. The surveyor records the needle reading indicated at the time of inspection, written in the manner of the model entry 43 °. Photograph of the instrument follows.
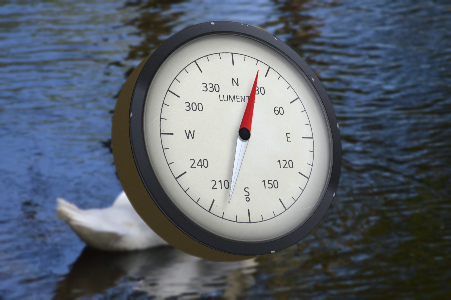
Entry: 20 °
